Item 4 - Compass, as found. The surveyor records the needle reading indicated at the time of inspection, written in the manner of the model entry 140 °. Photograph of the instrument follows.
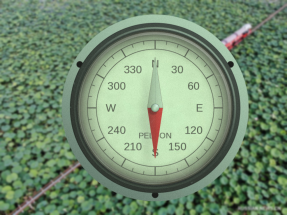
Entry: 180 °
